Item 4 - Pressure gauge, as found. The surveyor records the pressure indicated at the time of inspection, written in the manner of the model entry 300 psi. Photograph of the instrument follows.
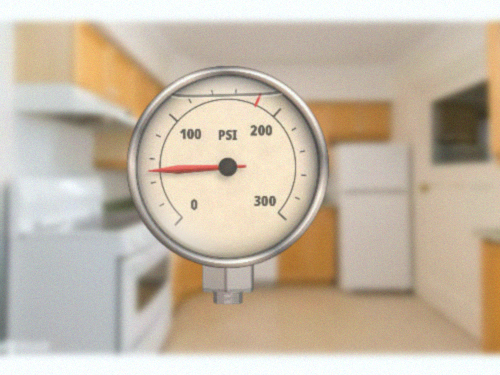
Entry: 50 psi
